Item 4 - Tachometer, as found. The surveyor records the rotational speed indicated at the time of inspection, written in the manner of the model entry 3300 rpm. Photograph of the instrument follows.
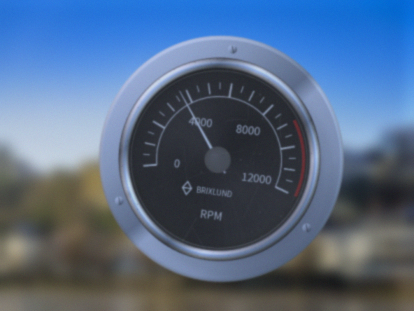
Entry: 3750 rpm
